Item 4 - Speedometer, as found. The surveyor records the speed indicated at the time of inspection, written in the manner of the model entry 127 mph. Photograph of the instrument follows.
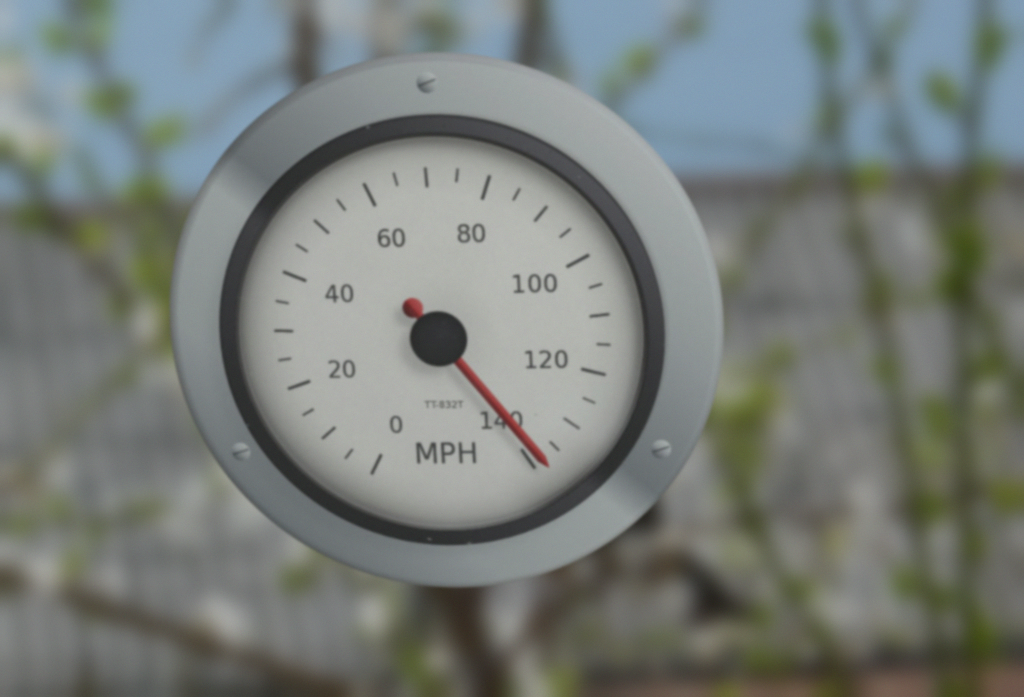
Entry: 137.5 mph
